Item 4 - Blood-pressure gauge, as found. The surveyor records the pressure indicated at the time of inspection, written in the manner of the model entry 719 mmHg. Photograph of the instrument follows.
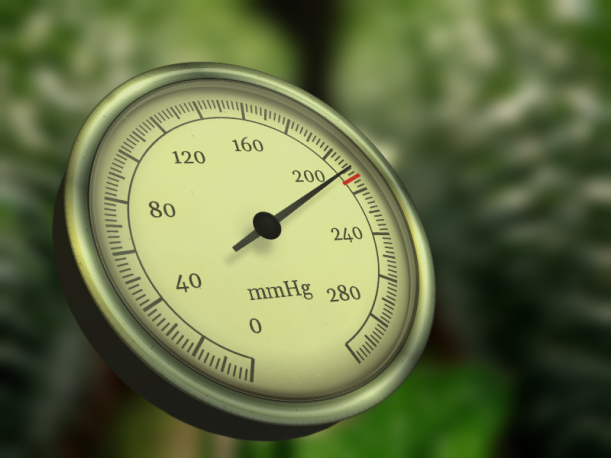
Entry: 210 mmHg
